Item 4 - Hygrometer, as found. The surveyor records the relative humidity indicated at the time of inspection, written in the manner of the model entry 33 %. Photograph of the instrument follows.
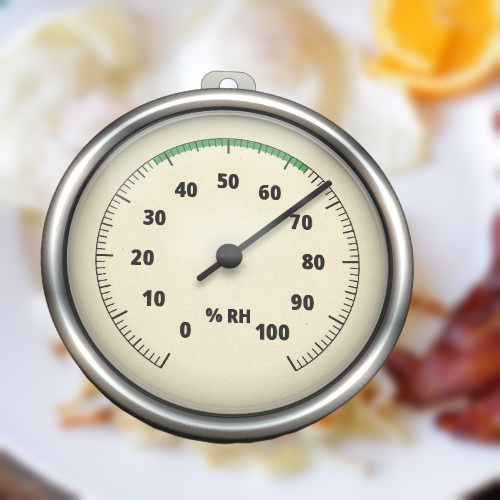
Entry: 67 %
